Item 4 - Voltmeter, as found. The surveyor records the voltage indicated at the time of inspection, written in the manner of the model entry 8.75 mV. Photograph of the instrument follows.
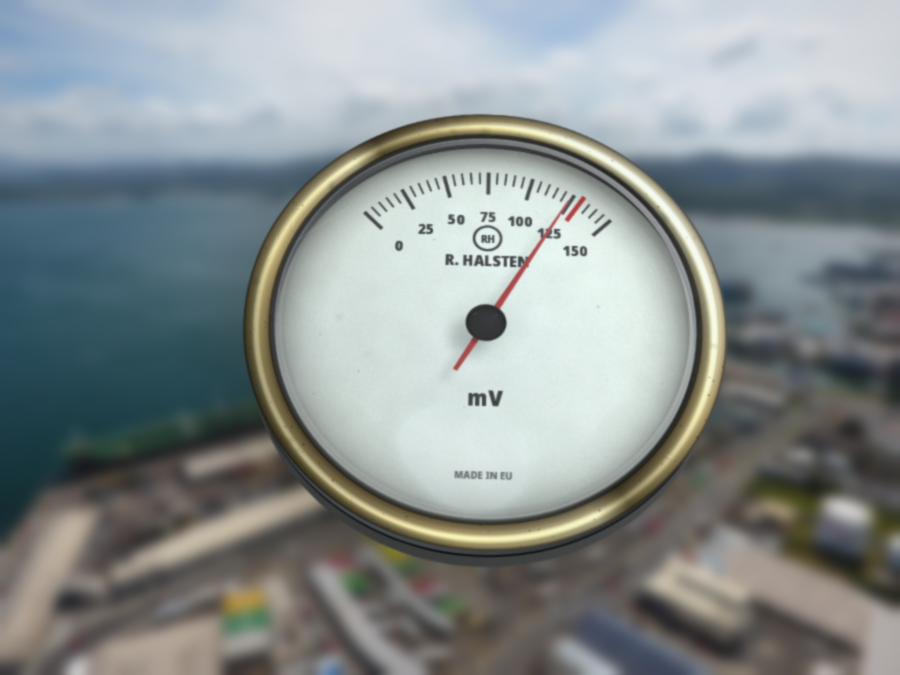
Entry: 125 mV
